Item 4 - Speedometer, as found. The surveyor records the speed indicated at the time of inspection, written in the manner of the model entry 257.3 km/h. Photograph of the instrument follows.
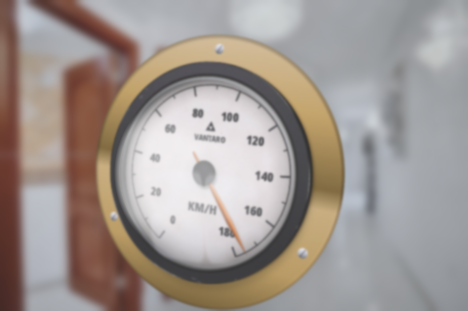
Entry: 175 km/h
